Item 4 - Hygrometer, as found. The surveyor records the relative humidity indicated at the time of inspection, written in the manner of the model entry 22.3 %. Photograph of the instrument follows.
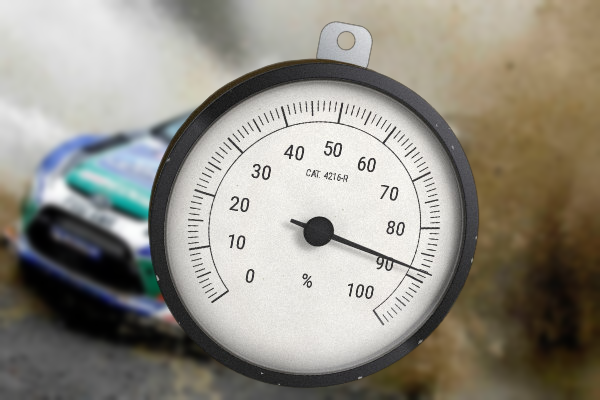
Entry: 88 %
